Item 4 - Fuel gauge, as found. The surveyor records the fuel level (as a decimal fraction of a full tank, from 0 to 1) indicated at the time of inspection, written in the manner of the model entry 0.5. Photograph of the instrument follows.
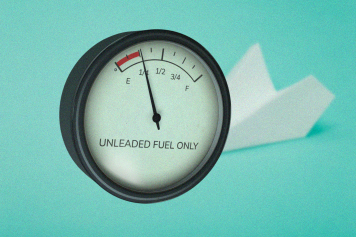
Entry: 0.25
